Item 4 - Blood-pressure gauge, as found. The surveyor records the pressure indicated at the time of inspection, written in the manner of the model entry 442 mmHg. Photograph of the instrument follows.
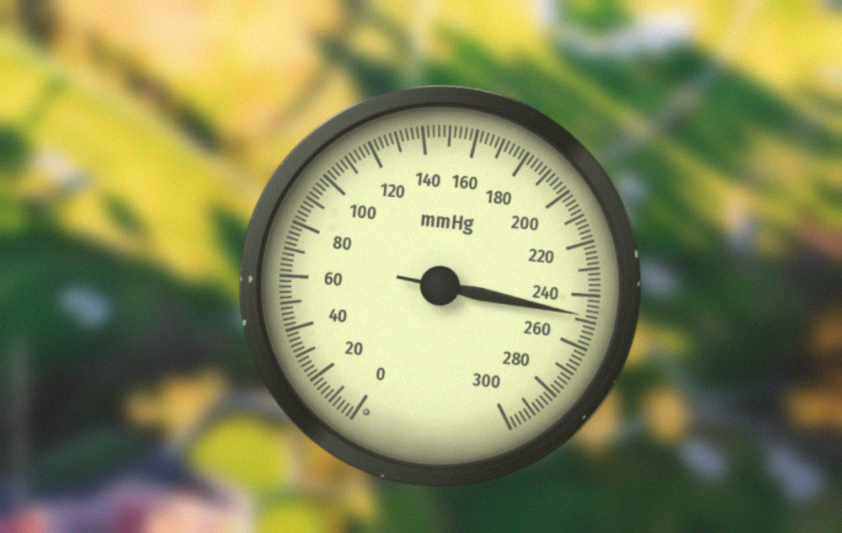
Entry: 248 mmHg
